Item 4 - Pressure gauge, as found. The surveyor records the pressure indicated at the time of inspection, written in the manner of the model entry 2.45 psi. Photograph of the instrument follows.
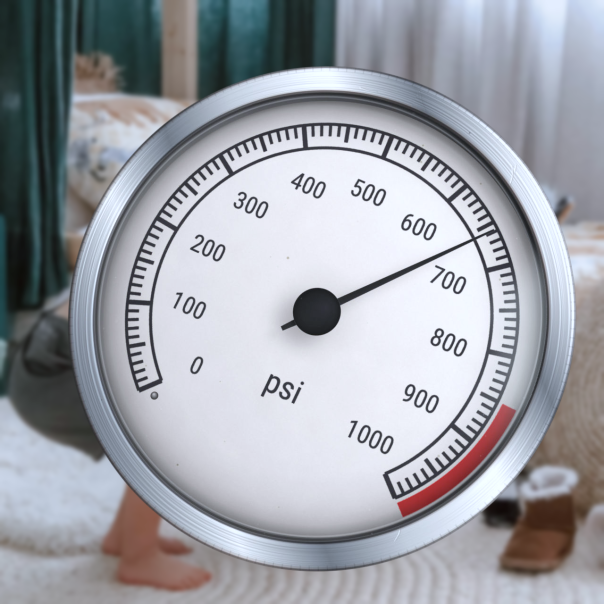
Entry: 660 psi
